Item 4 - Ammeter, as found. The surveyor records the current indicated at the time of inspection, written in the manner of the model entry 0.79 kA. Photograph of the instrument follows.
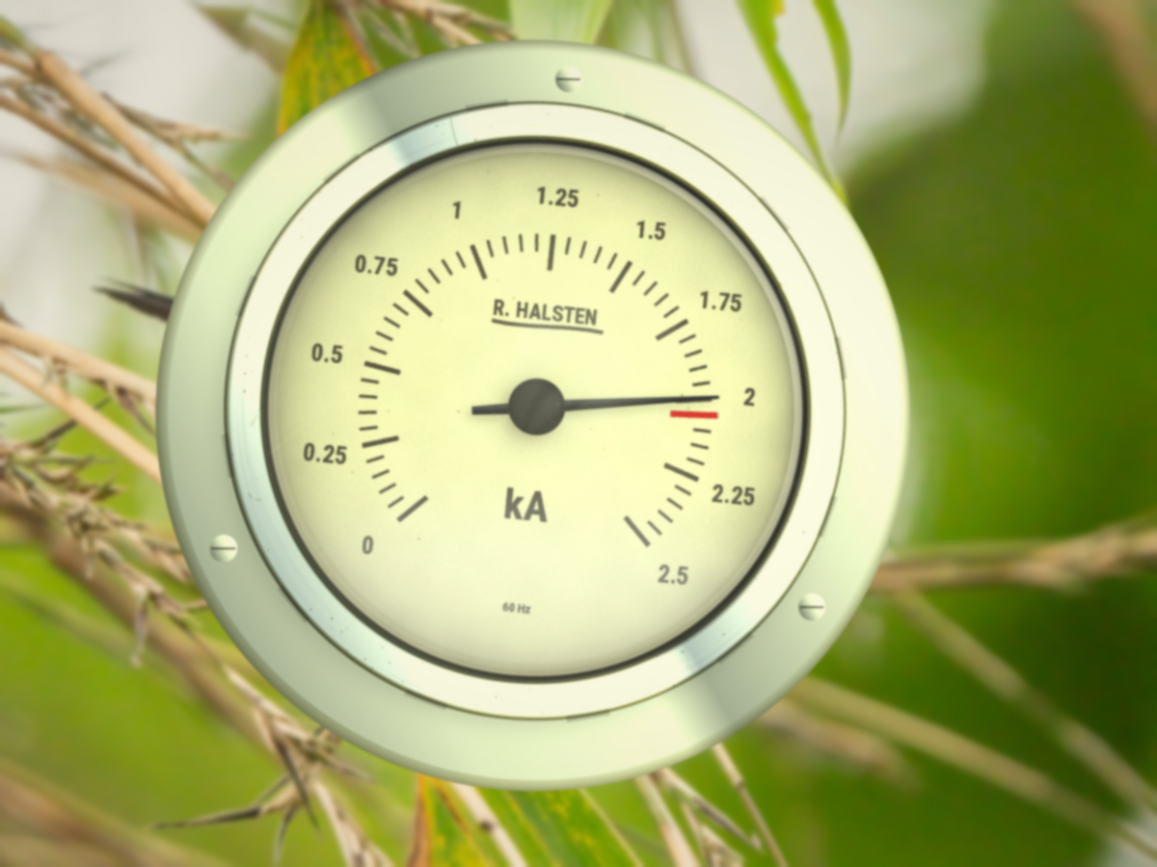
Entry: 2 kA
